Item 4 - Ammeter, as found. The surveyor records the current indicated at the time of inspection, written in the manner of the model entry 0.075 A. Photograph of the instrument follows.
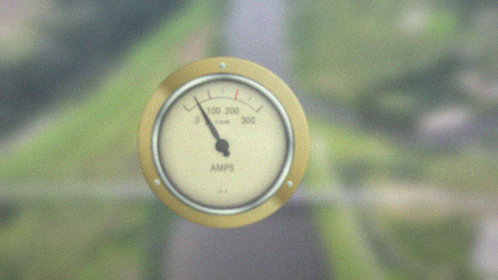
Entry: 50 A
